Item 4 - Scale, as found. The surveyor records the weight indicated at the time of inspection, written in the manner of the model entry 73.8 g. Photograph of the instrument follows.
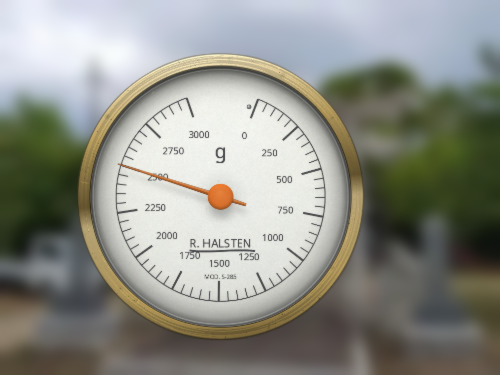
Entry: 2500 g
